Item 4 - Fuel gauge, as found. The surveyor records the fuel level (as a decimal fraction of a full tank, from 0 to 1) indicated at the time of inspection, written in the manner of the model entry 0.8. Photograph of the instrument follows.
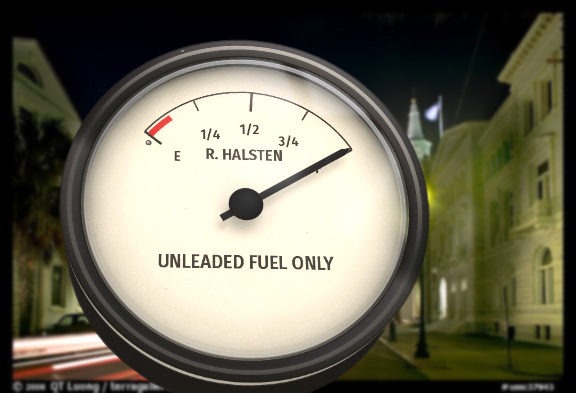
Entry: 1
